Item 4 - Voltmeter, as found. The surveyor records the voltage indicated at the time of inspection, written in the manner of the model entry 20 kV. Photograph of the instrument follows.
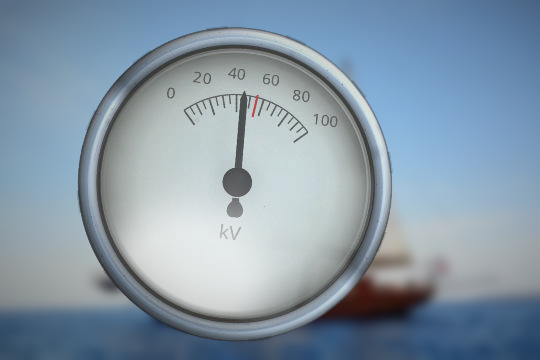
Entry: 45 kV
